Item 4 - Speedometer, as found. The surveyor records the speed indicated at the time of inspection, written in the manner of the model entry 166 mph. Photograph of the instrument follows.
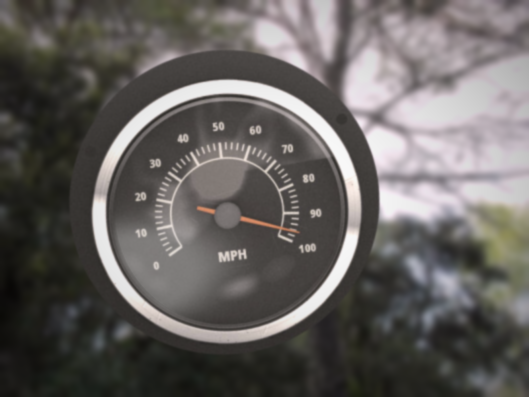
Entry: 96 mph
